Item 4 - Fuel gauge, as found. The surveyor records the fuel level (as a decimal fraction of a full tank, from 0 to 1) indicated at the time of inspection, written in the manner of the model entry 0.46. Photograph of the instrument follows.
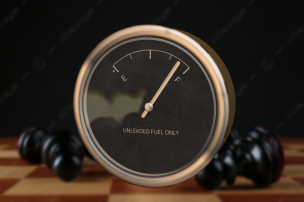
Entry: 0.875
